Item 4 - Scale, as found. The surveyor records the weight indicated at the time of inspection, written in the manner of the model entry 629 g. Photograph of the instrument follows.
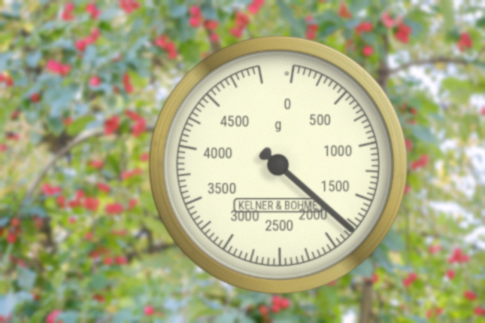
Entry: 1800 g
